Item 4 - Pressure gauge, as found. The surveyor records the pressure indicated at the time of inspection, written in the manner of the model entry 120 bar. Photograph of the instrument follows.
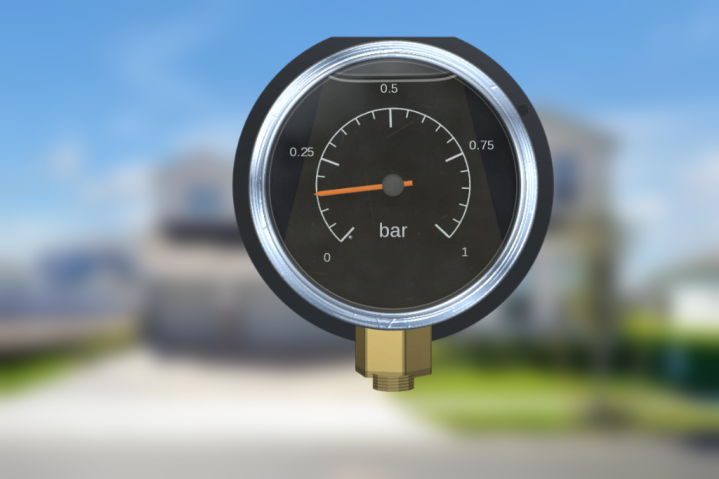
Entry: 0.15 bar
